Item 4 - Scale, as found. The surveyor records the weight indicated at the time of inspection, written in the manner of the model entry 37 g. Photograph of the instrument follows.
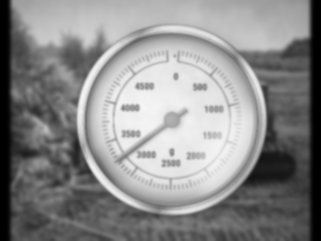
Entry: 3250 g
